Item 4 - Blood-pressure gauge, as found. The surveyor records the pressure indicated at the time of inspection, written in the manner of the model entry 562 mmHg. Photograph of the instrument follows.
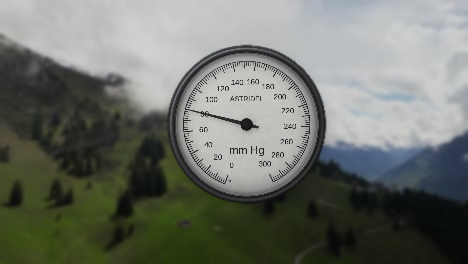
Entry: 80 mmHg
